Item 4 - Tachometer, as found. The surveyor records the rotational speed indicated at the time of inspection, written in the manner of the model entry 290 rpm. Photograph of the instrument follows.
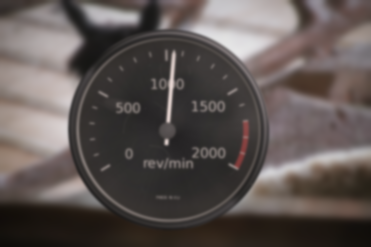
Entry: 1050 rpm
